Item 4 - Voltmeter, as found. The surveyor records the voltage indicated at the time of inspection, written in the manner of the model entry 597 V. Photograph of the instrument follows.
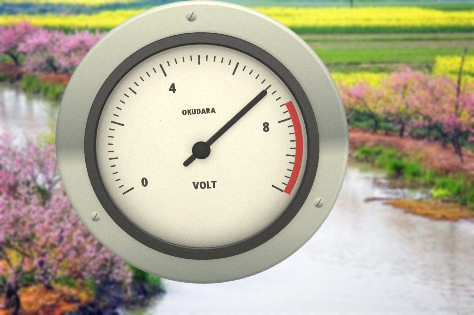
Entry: 7 V
